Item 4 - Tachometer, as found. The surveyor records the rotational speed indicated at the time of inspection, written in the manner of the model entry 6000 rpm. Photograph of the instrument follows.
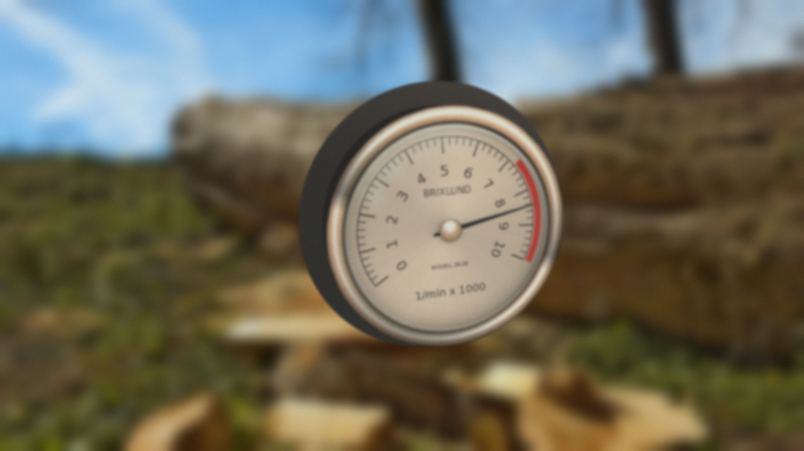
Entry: 8400 rpm
